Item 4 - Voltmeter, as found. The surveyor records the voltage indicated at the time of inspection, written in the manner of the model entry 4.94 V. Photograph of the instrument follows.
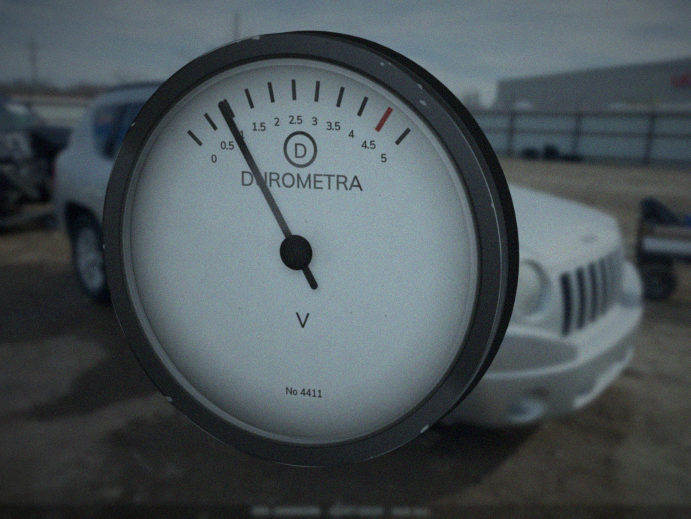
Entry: 1 V
